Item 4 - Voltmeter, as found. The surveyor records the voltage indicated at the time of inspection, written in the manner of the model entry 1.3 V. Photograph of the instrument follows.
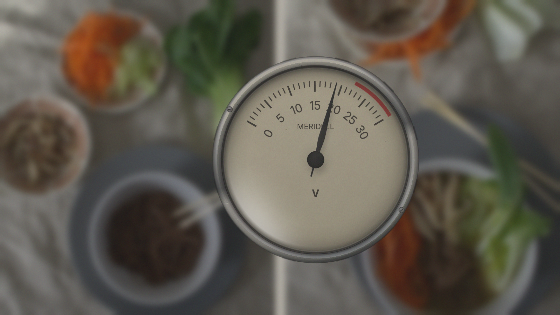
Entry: 19 V
